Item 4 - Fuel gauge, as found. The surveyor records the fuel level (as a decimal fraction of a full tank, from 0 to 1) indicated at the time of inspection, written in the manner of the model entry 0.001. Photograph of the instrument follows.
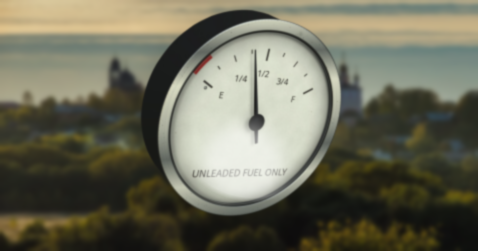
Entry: 0.375
